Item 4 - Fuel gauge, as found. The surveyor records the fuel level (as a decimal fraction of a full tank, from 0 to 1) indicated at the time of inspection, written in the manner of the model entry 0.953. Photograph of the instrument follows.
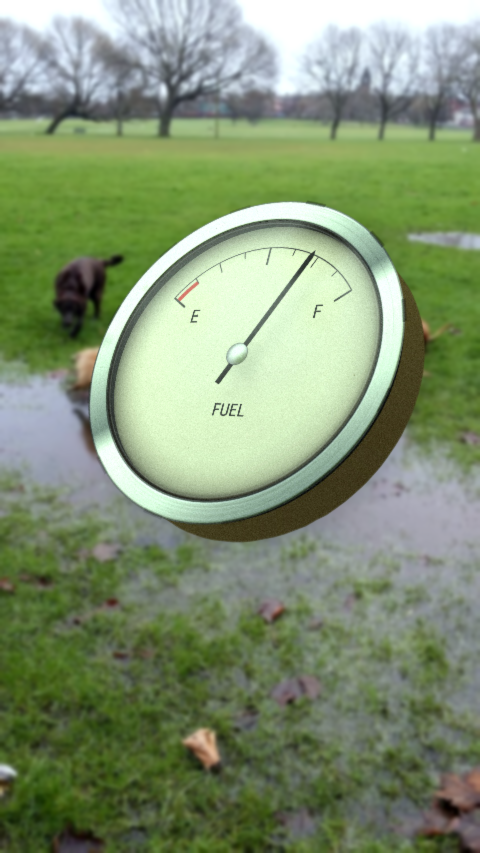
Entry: 0.75
